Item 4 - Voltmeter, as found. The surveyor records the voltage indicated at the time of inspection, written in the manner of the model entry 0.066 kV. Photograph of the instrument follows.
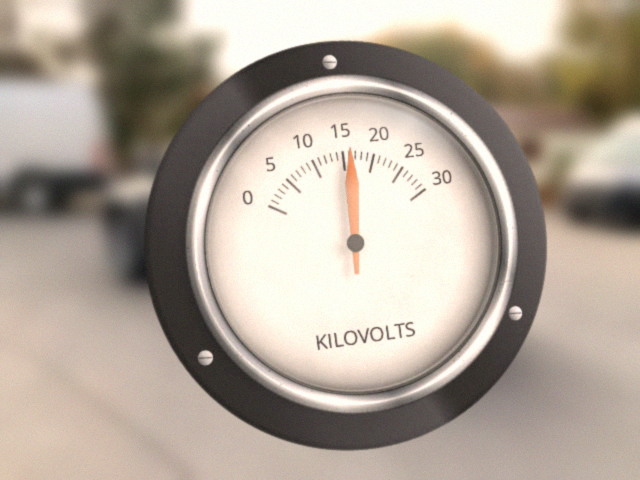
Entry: 16 kV
